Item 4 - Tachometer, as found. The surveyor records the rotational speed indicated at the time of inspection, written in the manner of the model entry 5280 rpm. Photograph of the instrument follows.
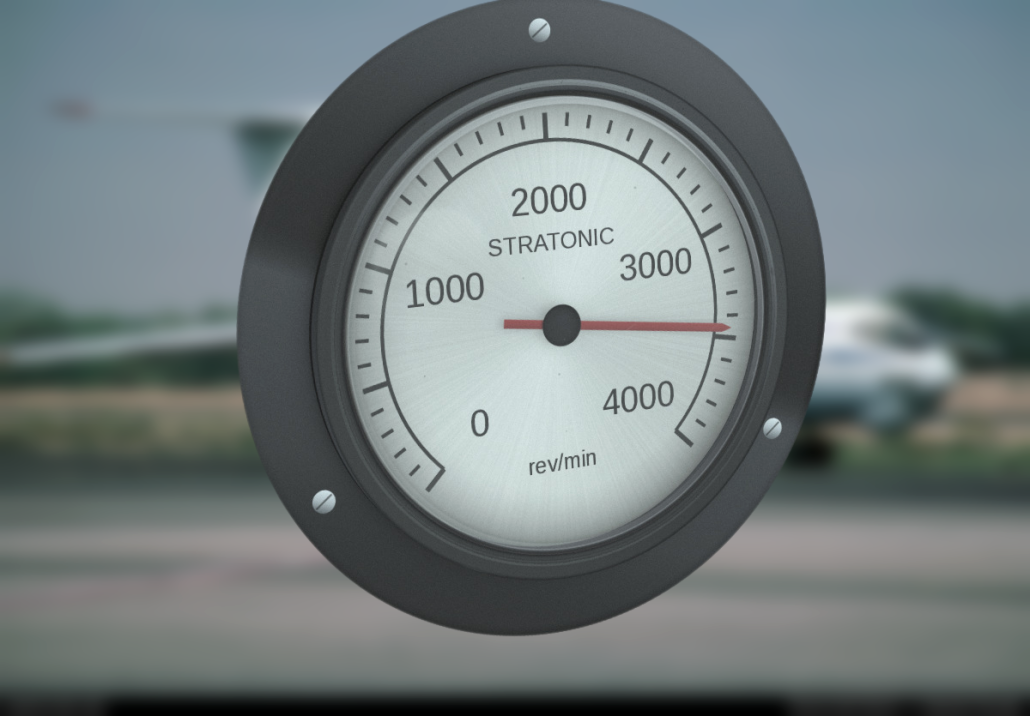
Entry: 3450 rpm
